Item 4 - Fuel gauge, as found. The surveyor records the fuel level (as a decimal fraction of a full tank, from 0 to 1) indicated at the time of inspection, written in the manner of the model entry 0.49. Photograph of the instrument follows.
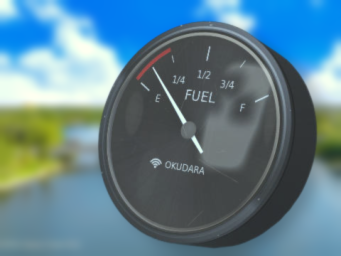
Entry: 0.125
